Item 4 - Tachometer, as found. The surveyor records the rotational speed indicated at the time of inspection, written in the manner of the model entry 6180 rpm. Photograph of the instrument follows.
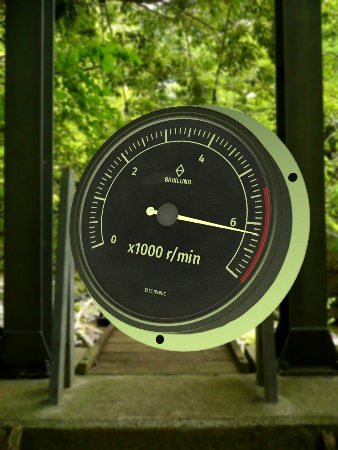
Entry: 6200 rpm
